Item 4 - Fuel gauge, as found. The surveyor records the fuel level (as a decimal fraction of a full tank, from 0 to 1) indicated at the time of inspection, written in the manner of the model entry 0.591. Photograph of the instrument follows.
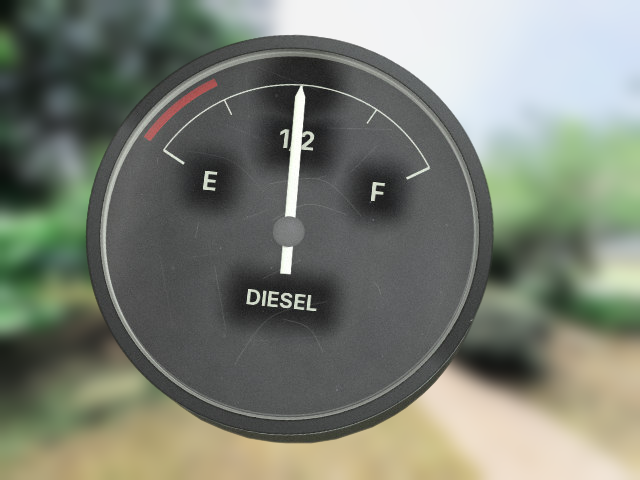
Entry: 0.5
